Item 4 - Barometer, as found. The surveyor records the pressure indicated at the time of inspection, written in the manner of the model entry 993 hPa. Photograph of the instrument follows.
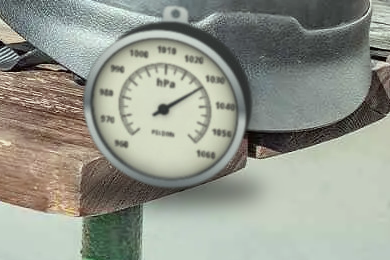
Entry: 1030 hPa
